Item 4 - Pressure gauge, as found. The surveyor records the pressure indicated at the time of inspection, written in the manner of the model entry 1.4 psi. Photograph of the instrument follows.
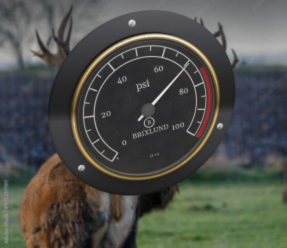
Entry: 70 psi
